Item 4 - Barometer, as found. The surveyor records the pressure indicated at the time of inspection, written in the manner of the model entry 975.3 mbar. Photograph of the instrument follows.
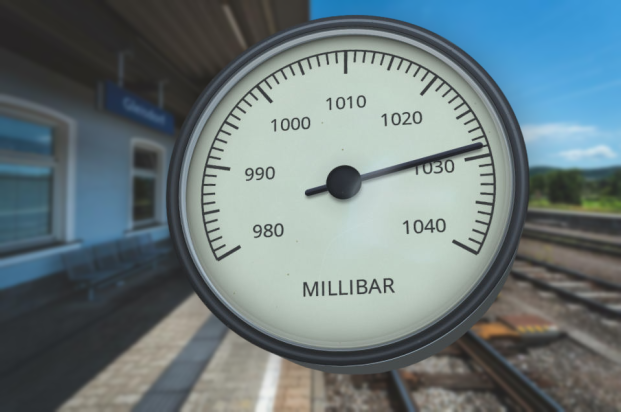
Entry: 1029 mbar
